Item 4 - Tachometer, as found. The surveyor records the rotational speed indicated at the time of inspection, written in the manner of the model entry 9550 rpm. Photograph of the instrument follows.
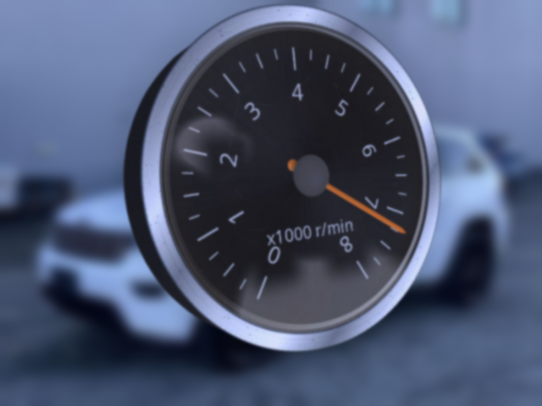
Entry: 7250 rpm
